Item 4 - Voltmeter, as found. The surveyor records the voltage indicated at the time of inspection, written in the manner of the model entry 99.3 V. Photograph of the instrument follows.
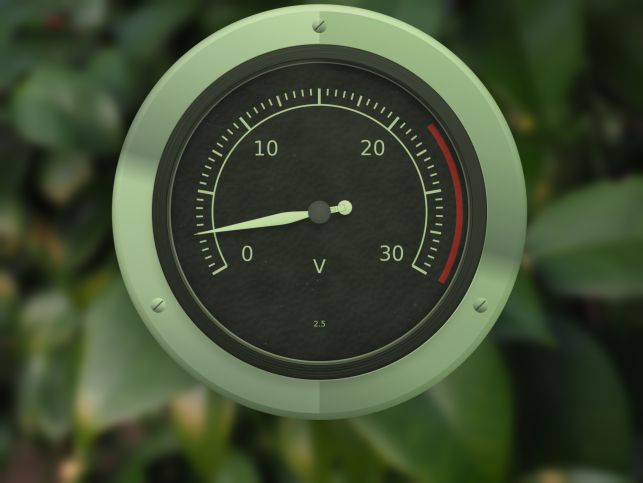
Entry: 2.5 V
